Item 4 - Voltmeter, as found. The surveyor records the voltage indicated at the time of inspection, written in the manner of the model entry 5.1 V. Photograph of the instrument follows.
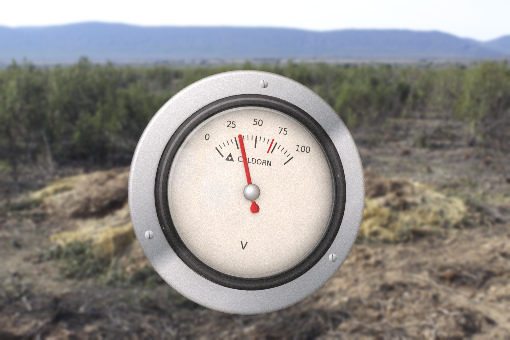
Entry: 30 V
